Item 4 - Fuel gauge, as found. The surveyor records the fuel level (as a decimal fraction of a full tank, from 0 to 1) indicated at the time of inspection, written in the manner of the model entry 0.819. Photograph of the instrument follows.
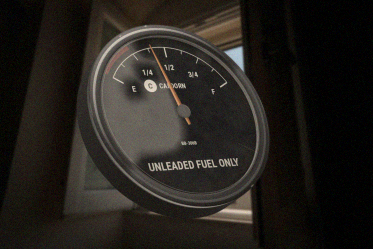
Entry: 0.375
